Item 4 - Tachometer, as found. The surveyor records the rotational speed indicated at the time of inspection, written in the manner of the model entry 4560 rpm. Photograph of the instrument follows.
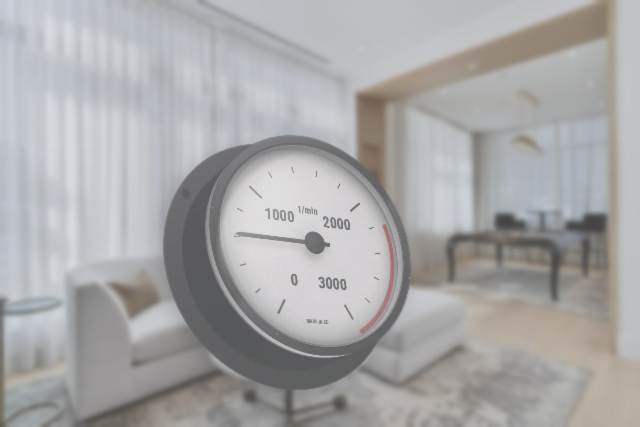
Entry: 600 rpm
